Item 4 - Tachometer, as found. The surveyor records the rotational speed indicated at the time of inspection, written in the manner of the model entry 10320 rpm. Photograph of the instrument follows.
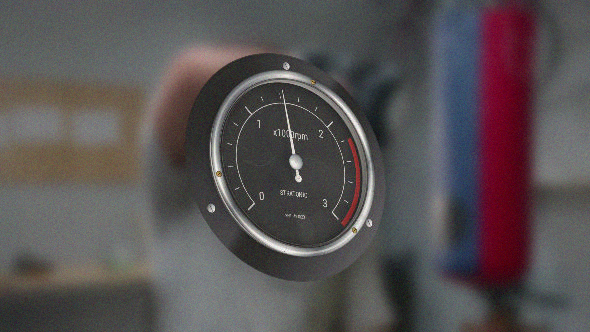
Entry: 1400 rpm
